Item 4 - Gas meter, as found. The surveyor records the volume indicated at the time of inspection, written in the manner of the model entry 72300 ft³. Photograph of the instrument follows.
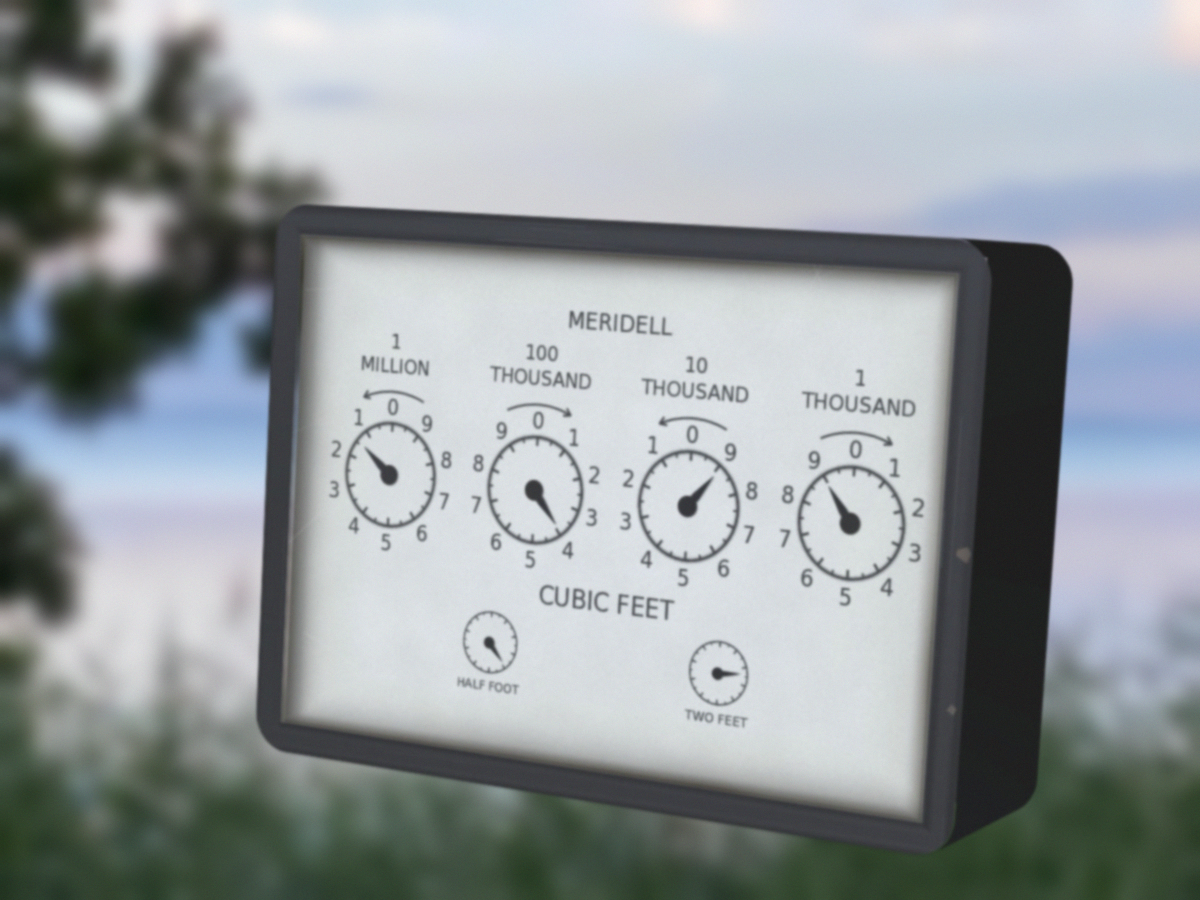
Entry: 138900 ft³
